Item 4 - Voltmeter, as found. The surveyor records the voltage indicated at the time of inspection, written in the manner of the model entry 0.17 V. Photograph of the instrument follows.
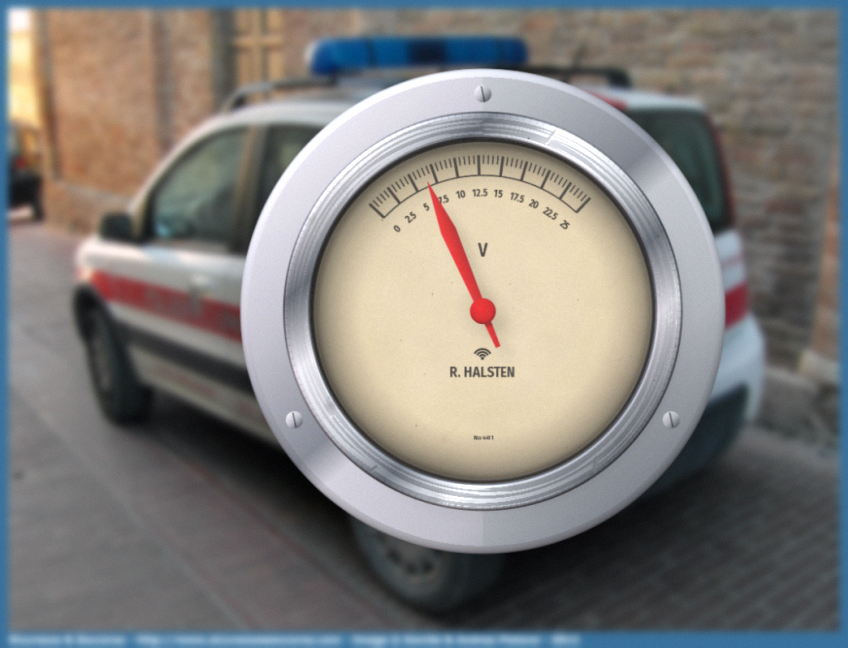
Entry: 6.5 V
